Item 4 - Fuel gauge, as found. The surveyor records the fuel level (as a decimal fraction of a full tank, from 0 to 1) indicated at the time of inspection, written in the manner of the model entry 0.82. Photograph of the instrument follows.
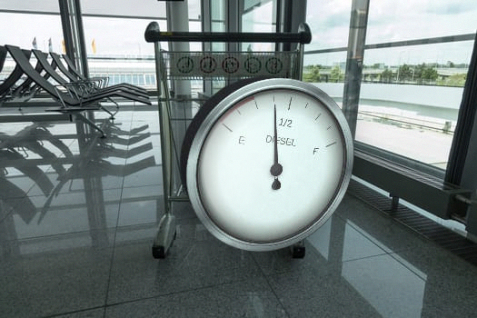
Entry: 0.375
